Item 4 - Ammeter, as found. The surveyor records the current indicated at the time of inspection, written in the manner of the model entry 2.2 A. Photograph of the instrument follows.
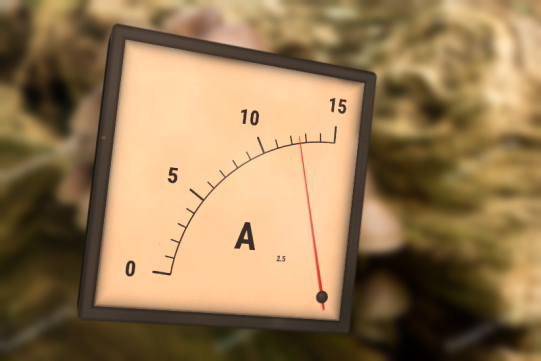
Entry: 12.5 A
